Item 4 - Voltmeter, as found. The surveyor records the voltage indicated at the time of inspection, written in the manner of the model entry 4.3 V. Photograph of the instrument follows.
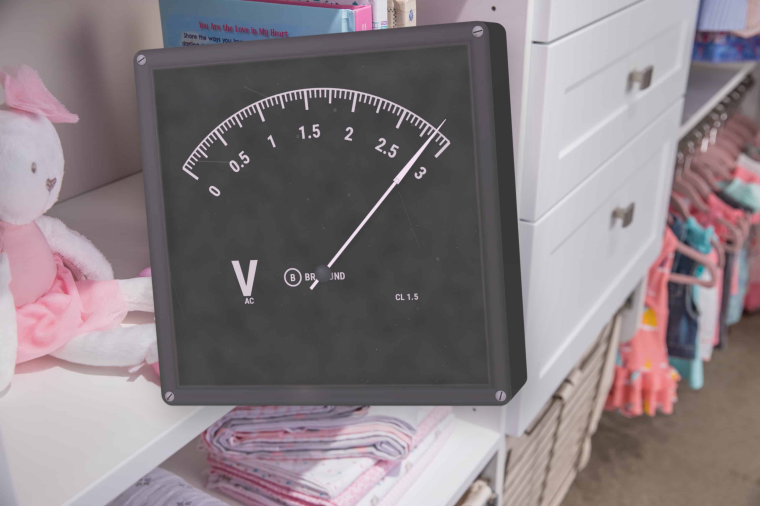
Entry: 2.85 V
